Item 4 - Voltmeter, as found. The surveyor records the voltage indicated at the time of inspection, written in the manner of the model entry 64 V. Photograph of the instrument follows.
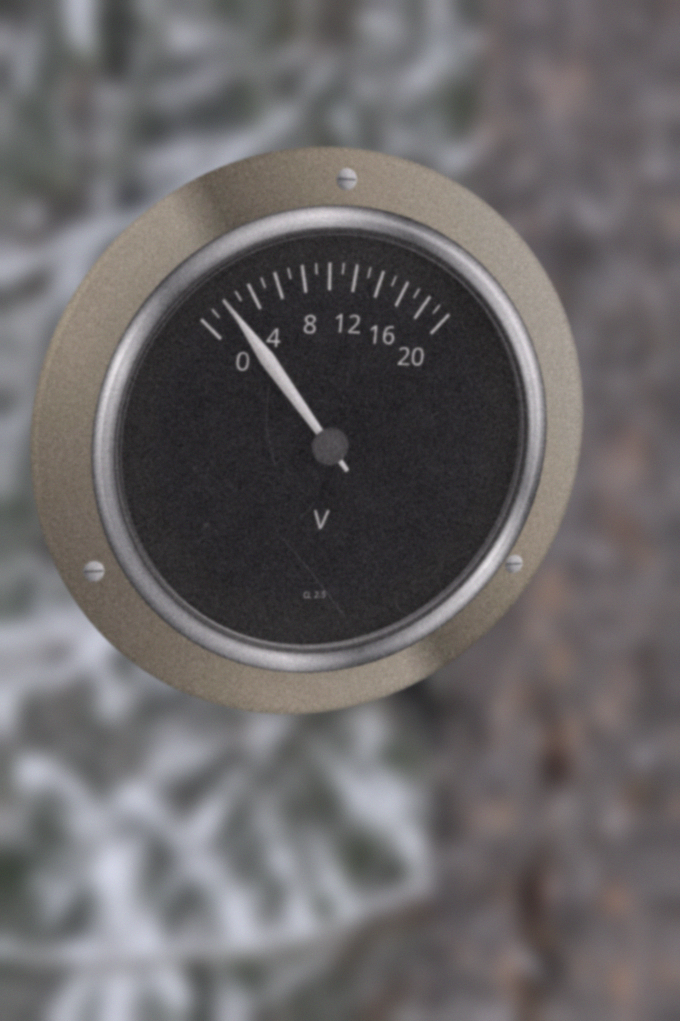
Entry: 2 V
